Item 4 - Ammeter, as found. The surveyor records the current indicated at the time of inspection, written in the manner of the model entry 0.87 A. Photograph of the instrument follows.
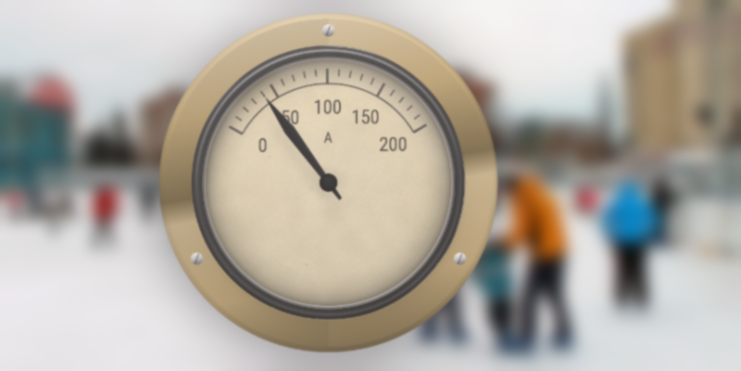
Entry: 40 A
